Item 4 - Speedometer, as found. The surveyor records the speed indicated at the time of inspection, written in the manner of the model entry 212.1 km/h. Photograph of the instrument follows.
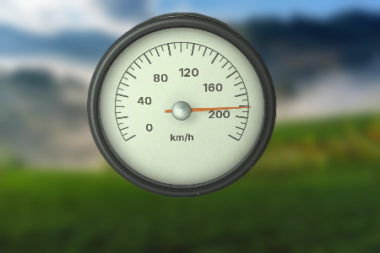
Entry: 190 km/h
